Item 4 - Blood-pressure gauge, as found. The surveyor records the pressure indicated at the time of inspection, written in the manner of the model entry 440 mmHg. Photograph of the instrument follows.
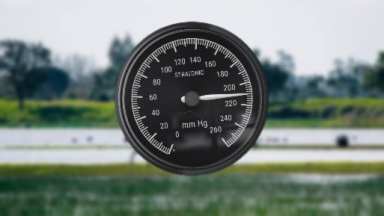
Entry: 210 mmHg
